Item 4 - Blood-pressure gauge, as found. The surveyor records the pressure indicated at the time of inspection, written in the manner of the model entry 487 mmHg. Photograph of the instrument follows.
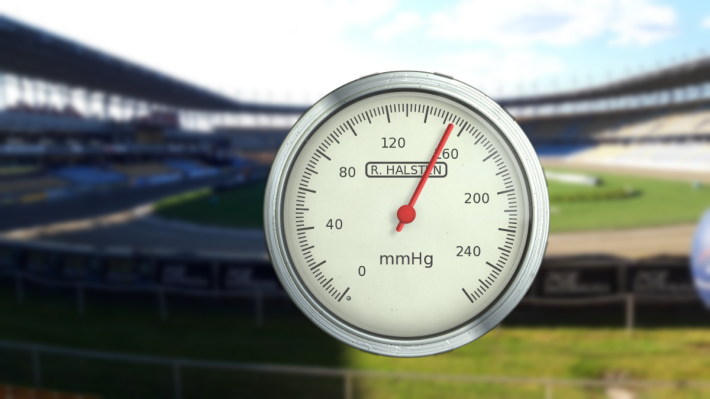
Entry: 154 mmHg
